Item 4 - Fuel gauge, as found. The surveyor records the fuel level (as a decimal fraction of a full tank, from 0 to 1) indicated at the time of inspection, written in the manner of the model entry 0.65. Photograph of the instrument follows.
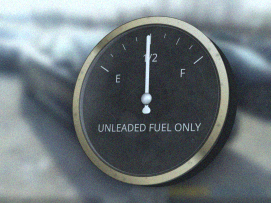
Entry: 0.5
